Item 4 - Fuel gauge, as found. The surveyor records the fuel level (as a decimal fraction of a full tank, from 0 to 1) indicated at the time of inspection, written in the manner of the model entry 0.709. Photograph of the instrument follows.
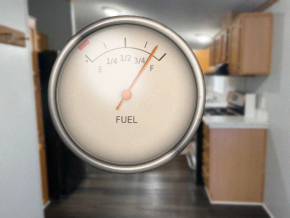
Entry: 0.875
